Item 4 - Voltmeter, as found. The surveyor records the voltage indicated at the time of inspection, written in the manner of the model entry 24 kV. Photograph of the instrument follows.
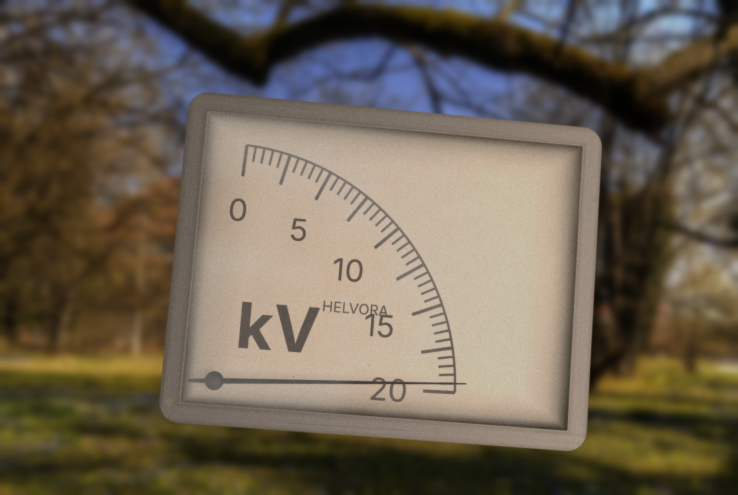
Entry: 19.5 kV
